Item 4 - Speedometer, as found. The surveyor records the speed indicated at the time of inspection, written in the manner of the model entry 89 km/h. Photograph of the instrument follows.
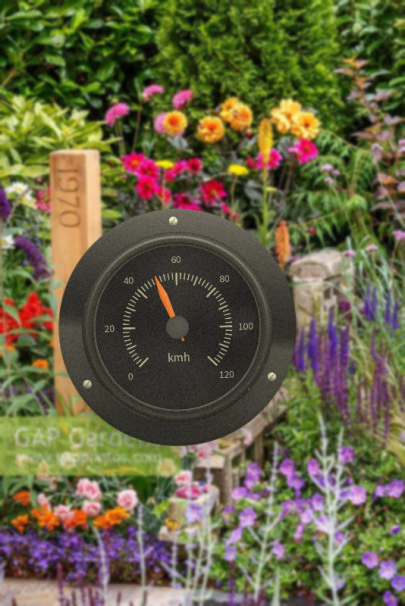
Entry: 50 km/h
